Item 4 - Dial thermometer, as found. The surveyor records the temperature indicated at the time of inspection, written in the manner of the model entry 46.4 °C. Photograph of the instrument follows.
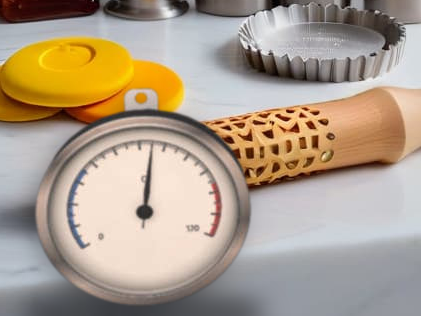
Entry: 65 °C
